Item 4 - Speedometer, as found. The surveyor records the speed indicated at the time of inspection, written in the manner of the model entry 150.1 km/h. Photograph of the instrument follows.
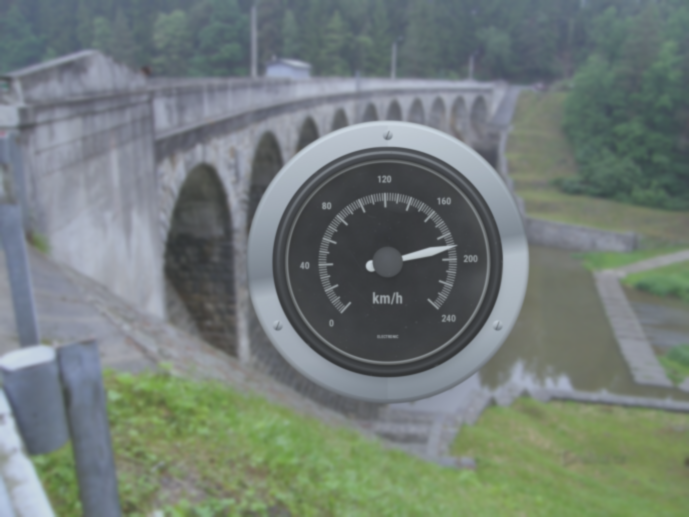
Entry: 190 km/h
